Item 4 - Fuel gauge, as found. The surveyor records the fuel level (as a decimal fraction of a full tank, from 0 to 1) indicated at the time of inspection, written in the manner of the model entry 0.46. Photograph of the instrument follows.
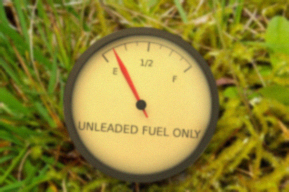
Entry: 0.125
